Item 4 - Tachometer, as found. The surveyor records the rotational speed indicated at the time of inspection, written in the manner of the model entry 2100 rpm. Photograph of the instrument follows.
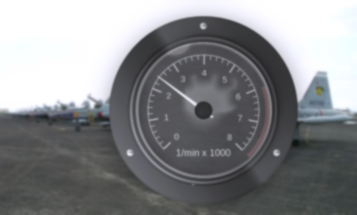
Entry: 2400 rpm
